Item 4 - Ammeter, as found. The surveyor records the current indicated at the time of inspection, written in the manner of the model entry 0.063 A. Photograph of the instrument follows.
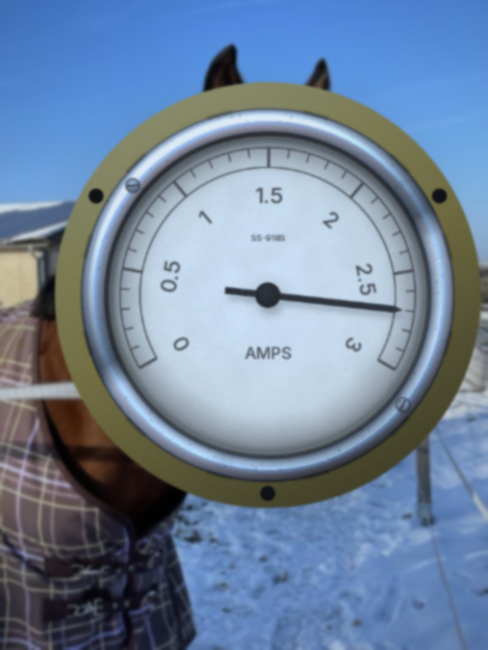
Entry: 2.7 A
